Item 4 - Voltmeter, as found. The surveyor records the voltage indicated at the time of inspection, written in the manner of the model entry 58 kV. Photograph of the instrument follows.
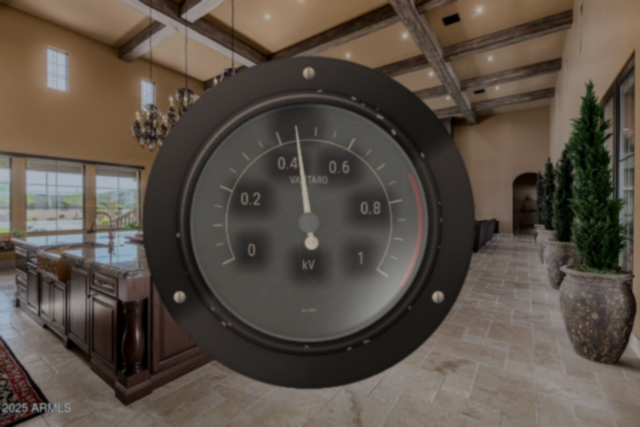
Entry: 0.45 kV
